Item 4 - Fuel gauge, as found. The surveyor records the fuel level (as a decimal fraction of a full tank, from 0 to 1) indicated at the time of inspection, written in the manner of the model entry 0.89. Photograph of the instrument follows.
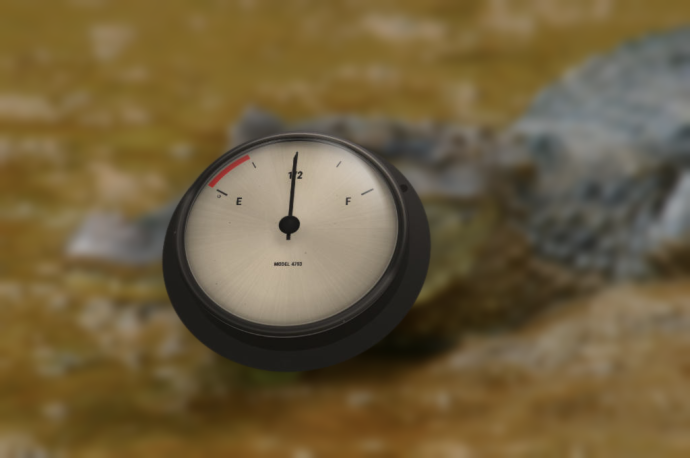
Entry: 0.5
